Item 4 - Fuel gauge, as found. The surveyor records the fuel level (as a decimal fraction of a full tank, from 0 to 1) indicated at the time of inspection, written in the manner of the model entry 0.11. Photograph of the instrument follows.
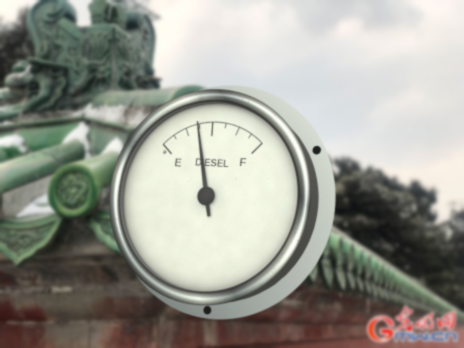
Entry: 0.375
